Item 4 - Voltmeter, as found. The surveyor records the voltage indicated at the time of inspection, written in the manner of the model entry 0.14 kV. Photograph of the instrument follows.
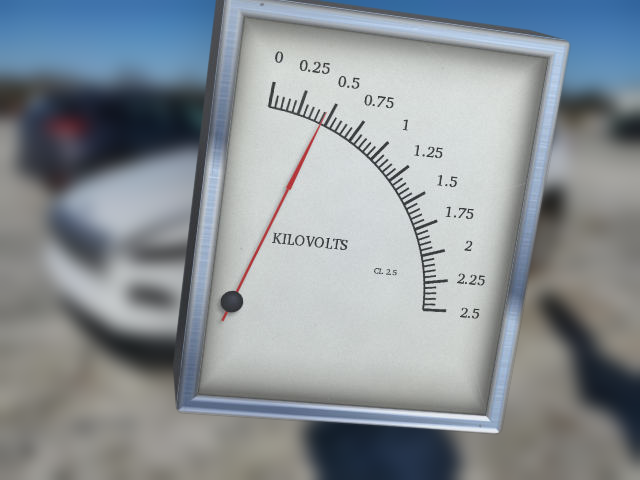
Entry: 0.45 kV
